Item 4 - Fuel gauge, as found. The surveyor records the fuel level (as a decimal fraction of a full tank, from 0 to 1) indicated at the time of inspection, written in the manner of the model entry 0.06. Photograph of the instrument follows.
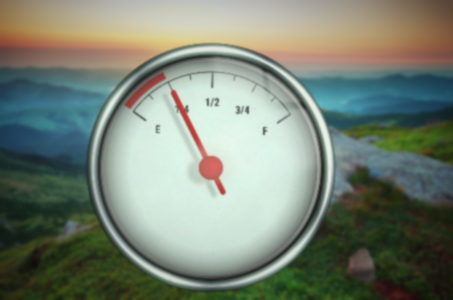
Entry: 0.25
